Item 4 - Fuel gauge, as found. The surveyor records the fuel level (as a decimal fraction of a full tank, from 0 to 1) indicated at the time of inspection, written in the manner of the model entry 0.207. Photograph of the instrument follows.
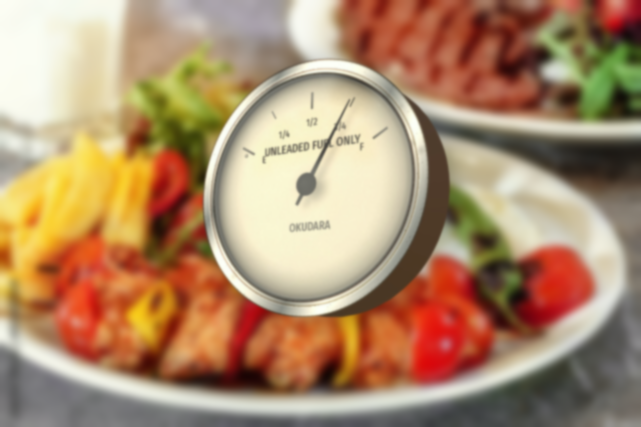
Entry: 0.75
